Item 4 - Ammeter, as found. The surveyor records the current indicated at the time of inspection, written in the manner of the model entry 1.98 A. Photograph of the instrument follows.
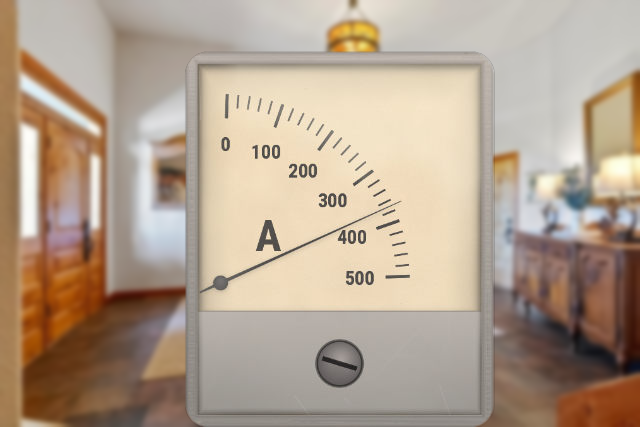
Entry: 370 A
